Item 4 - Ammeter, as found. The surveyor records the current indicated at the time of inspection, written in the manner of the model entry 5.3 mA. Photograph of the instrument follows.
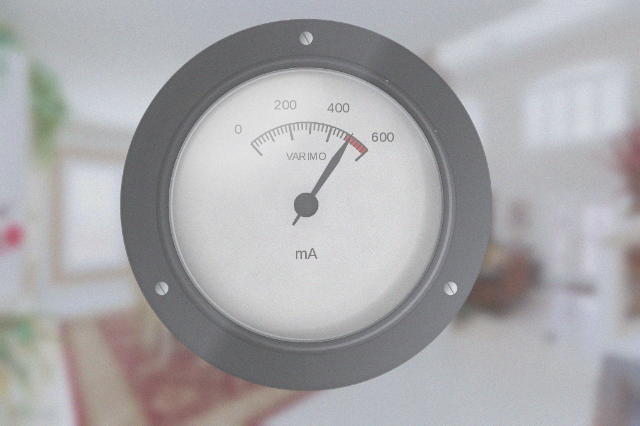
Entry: 500 mA
